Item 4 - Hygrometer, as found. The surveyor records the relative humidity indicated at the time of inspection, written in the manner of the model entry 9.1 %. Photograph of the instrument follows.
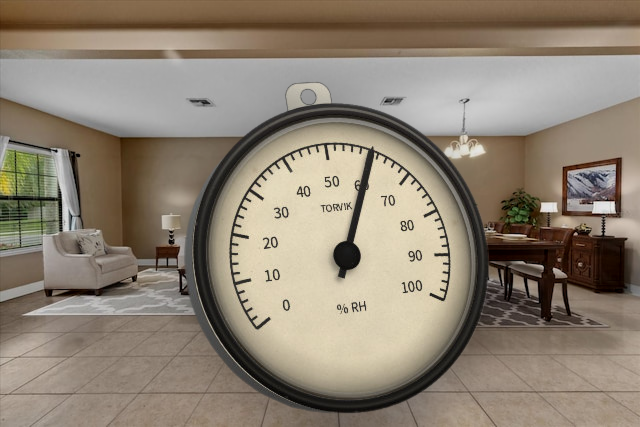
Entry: 60 %
